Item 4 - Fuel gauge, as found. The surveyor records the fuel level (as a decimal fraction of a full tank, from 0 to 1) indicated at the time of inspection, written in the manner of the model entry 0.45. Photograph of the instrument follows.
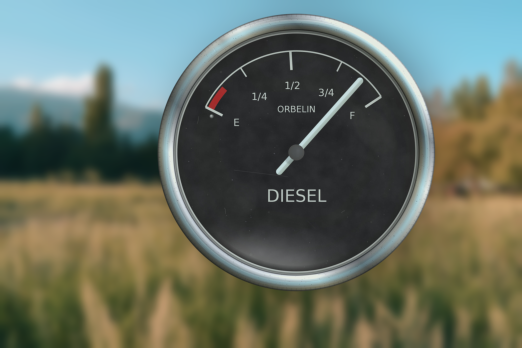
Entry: 0.875
